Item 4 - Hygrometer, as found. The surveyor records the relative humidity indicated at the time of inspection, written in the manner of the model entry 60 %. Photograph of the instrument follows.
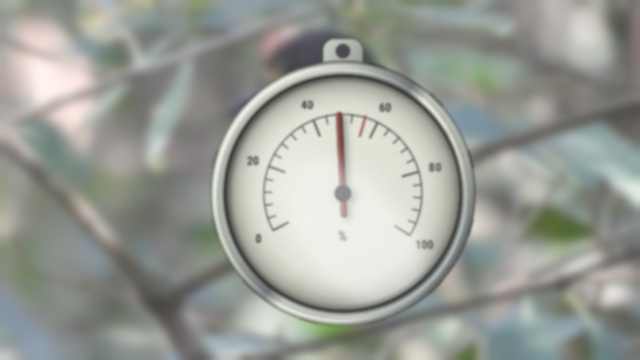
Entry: 48 %
